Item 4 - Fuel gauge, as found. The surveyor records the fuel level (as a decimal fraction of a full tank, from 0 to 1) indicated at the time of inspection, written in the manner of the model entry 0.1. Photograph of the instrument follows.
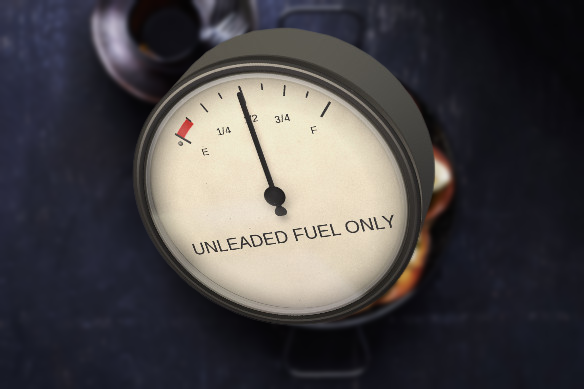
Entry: 0.5
